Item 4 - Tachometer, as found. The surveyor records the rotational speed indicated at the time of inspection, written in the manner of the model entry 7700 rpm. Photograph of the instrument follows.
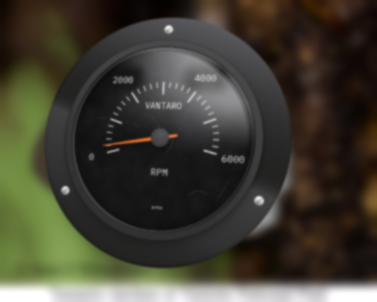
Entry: 200 rpm
